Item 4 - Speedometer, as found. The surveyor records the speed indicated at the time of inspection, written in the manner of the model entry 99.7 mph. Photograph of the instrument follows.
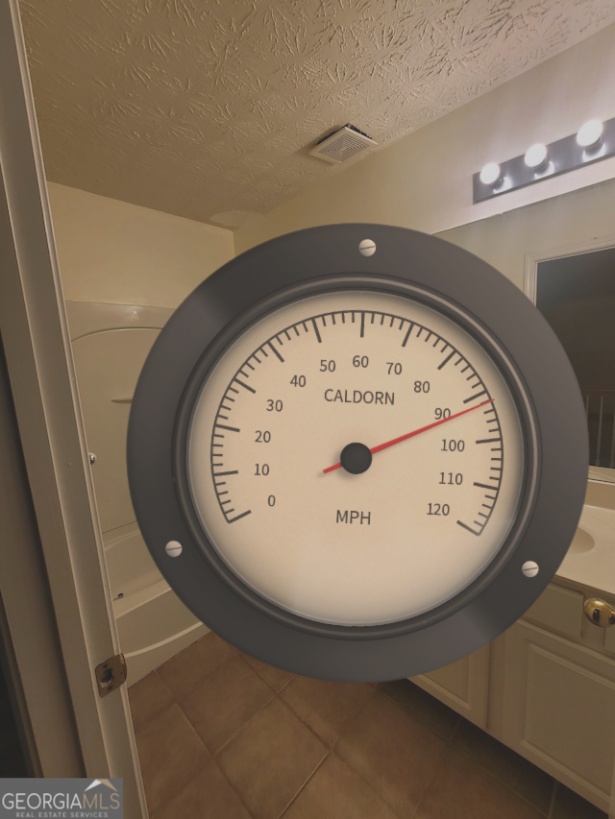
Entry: 92 mph
